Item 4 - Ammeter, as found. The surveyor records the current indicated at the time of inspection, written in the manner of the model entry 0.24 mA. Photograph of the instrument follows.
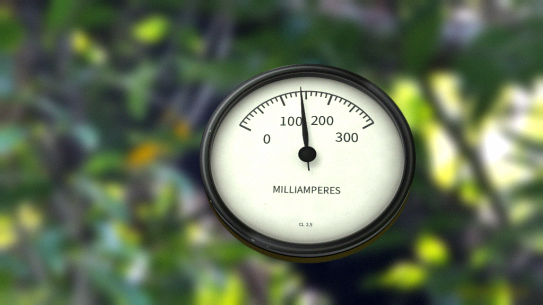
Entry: 140 mA
